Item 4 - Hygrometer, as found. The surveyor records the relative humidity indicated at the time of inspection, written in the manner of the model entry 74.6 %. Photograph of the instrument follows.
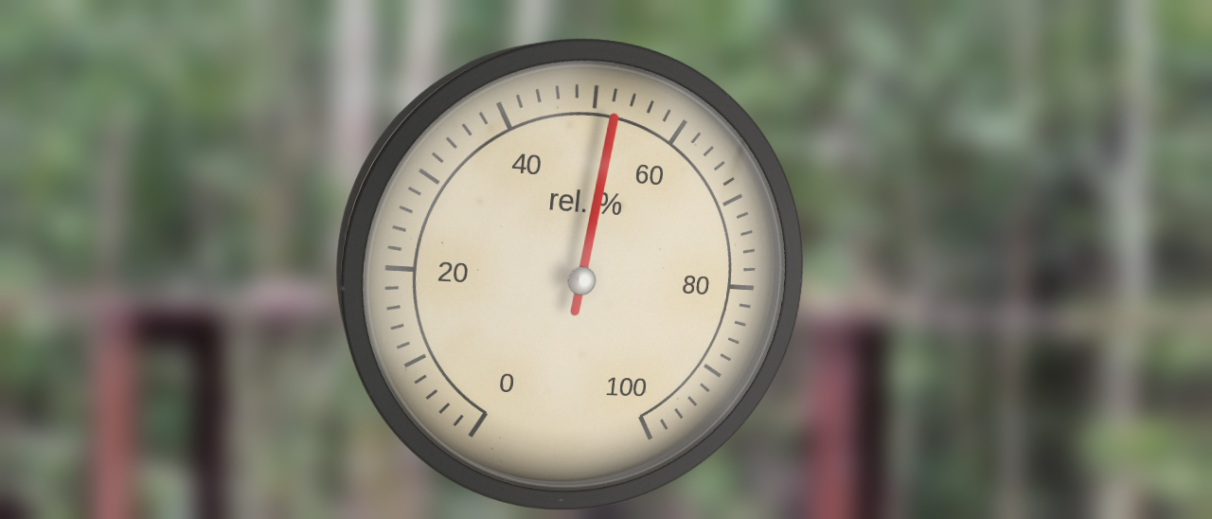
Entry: 52 %
